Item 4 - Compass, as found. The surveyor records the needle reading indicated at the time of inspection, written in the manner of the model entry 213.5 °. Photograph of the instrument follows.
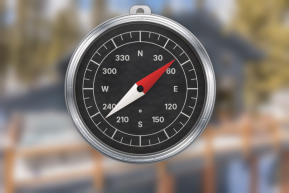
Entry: 50 °
